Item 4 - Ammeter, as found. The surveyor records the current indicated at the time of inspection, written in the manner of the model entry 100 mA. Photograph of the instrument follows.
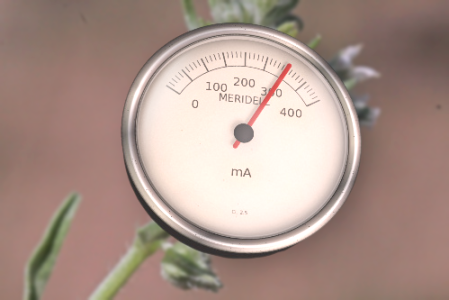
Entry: 300 mA
